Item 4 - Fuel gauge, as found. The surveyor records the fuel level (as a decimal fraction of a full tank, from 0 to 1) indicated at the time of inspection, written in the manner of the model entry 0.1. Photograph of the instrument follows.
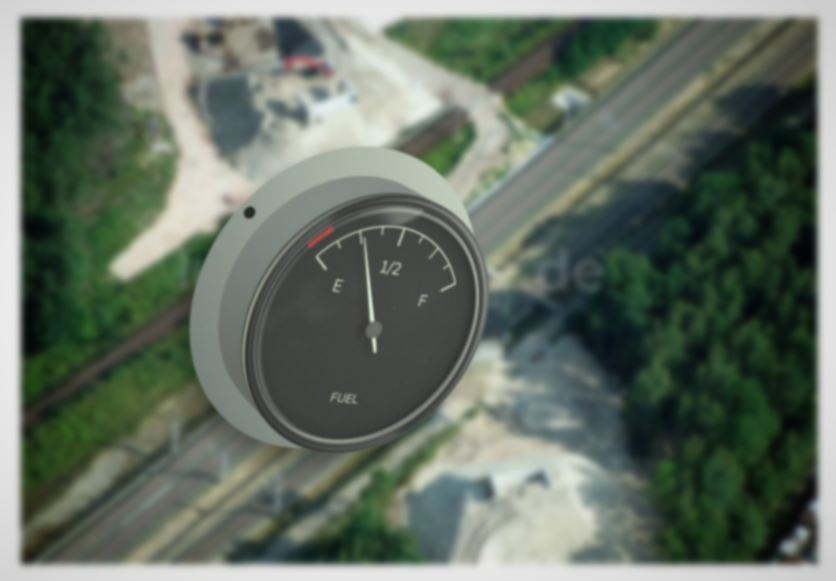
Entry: 0.25
